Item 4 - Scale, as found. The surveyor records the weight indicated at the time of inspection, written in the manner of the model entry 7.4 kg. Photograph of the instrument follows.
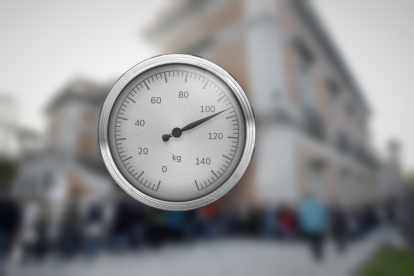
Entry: 106 kg
